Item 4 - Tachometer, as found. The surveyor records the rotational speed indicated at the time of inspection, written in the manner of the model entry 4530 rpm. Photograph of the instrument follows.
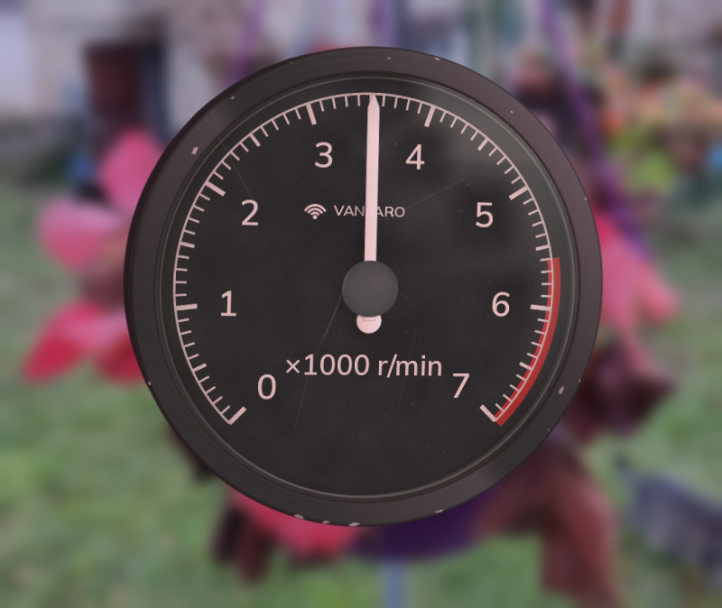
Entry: 3500 rpm
